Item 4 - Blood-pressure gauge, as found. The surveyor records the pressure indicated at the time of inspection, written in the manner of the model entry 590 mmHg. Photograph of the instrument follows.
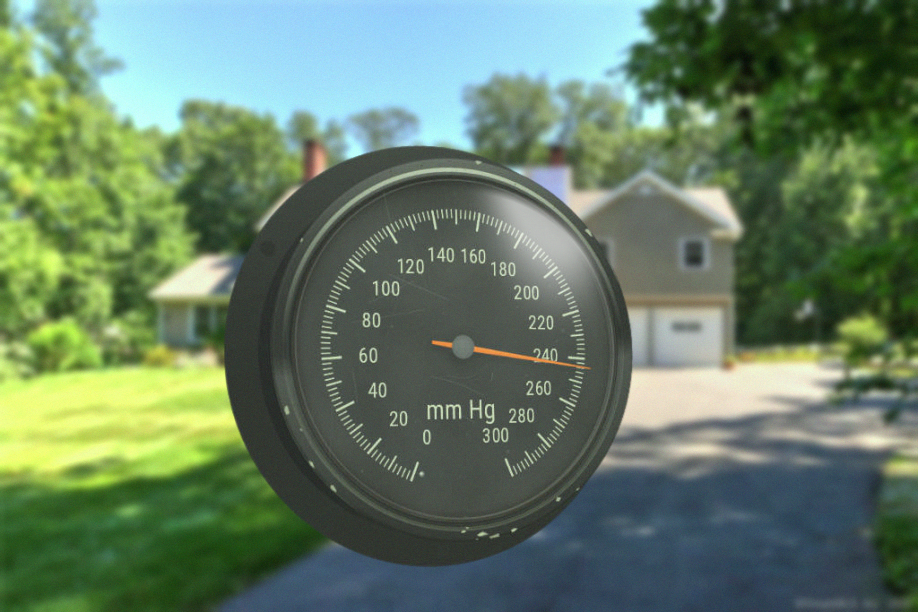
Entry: 244 mmHg
